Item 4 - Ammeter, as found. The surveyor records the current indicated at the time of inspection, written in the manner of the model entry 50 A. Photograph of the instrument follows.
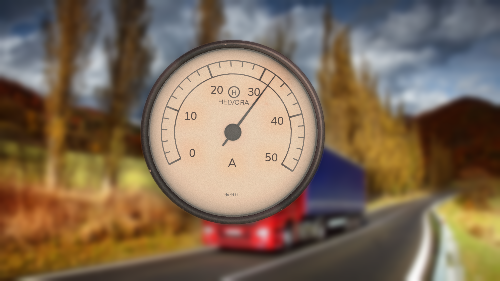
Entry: 32 A
